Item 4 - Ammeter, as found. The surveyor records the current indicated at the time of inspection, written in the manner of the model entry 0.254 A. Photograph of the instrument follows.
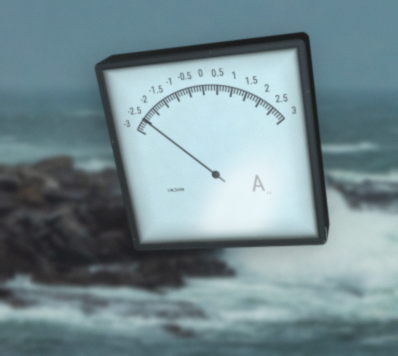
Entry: -2.5 A
